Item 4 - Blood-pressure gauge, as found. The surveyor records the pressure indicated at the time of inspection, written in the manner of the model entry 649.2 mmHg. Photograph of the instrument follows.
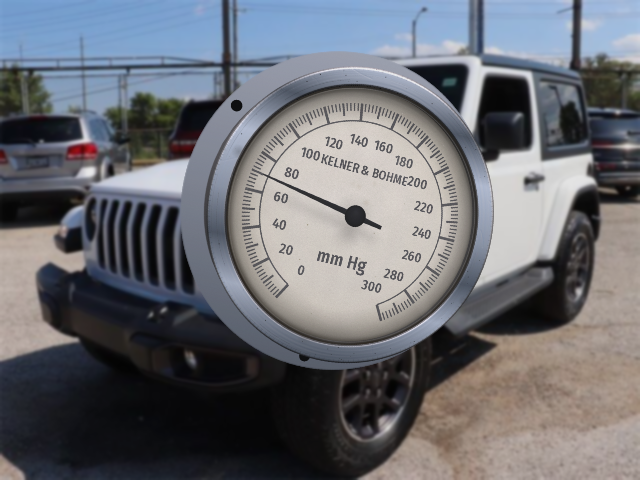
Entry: 70 mmHg
